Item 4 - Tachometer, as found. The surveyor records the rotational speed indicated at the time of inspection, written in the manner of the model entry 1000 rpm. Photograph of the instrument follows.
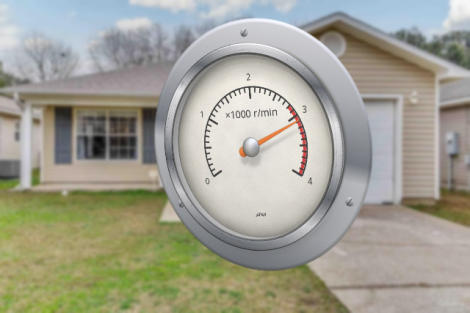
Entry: 3100 rpm
